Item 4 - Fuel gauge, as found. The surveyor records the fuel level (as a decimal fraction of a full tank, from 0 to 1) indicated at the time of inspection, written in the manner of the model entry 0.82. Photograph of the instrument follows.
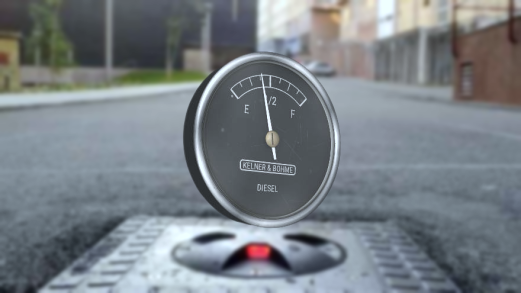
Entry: 0.375
